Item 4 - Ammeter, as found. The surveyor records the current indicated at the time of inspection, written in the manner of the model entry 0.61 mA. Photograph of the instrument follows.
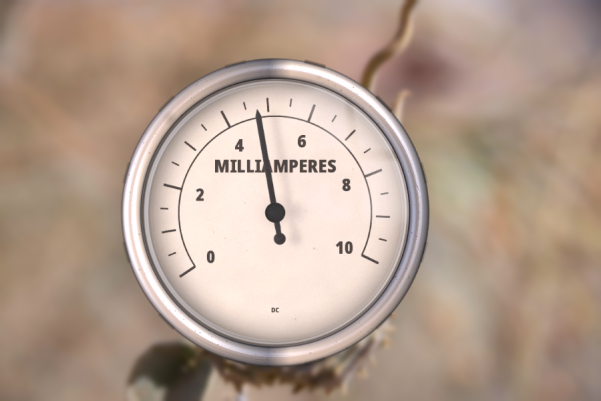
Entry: 4.75 mA
